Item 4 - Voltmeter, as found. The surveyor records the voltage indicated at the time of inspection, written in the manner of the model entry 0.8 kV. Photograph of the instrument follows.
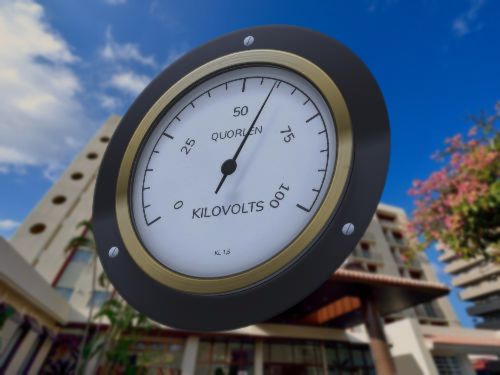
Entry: 60 kV
